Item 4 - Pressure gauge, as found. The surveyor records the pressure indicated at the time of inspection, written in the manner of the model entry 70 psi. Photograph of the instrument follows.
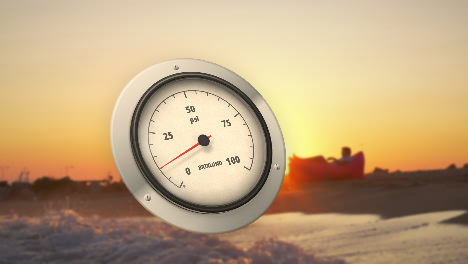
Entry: 10 psi
